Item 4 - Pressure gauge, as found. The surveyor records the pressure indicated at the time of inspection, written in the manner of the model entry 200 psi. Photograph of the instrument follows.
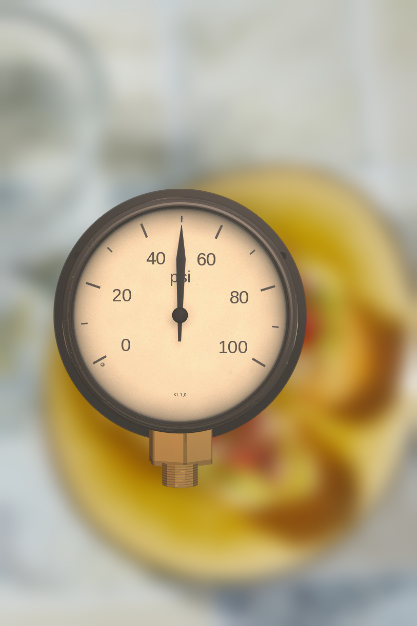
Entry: 50 psi
